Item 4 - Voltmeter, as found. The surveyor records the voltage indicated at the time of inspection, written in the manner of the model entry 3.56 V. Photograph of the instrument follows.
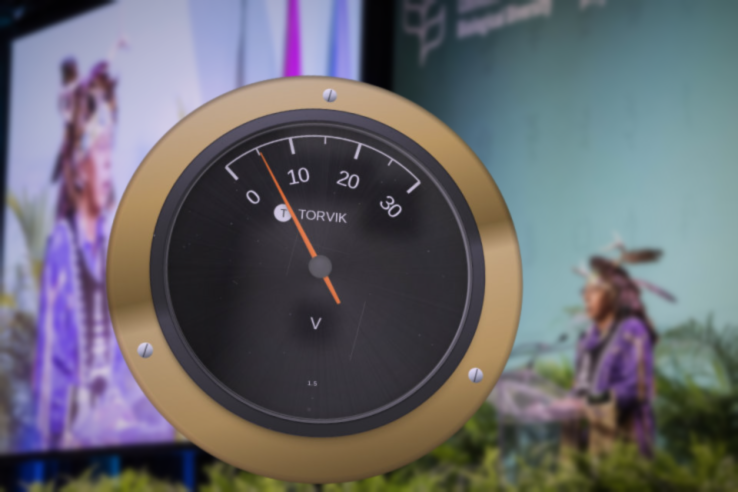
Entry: 5 V
